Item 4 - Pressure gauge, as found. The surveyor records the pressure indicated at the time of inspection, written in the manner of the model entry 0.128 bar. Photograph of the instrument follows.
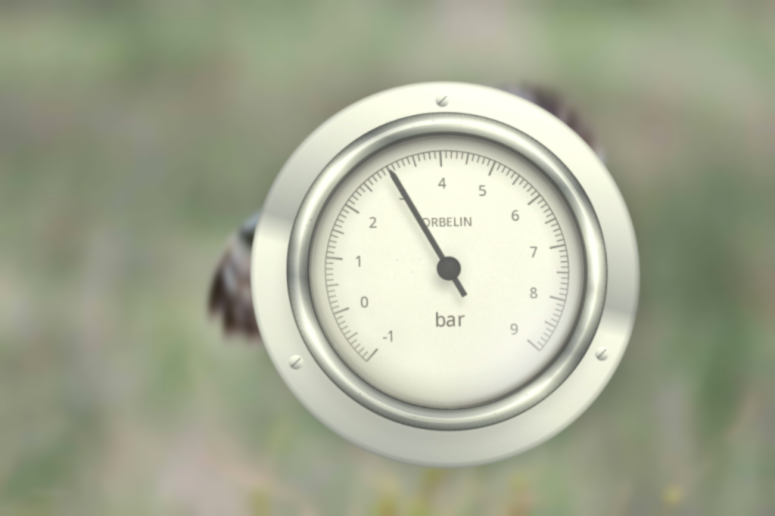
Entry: 3 bar
